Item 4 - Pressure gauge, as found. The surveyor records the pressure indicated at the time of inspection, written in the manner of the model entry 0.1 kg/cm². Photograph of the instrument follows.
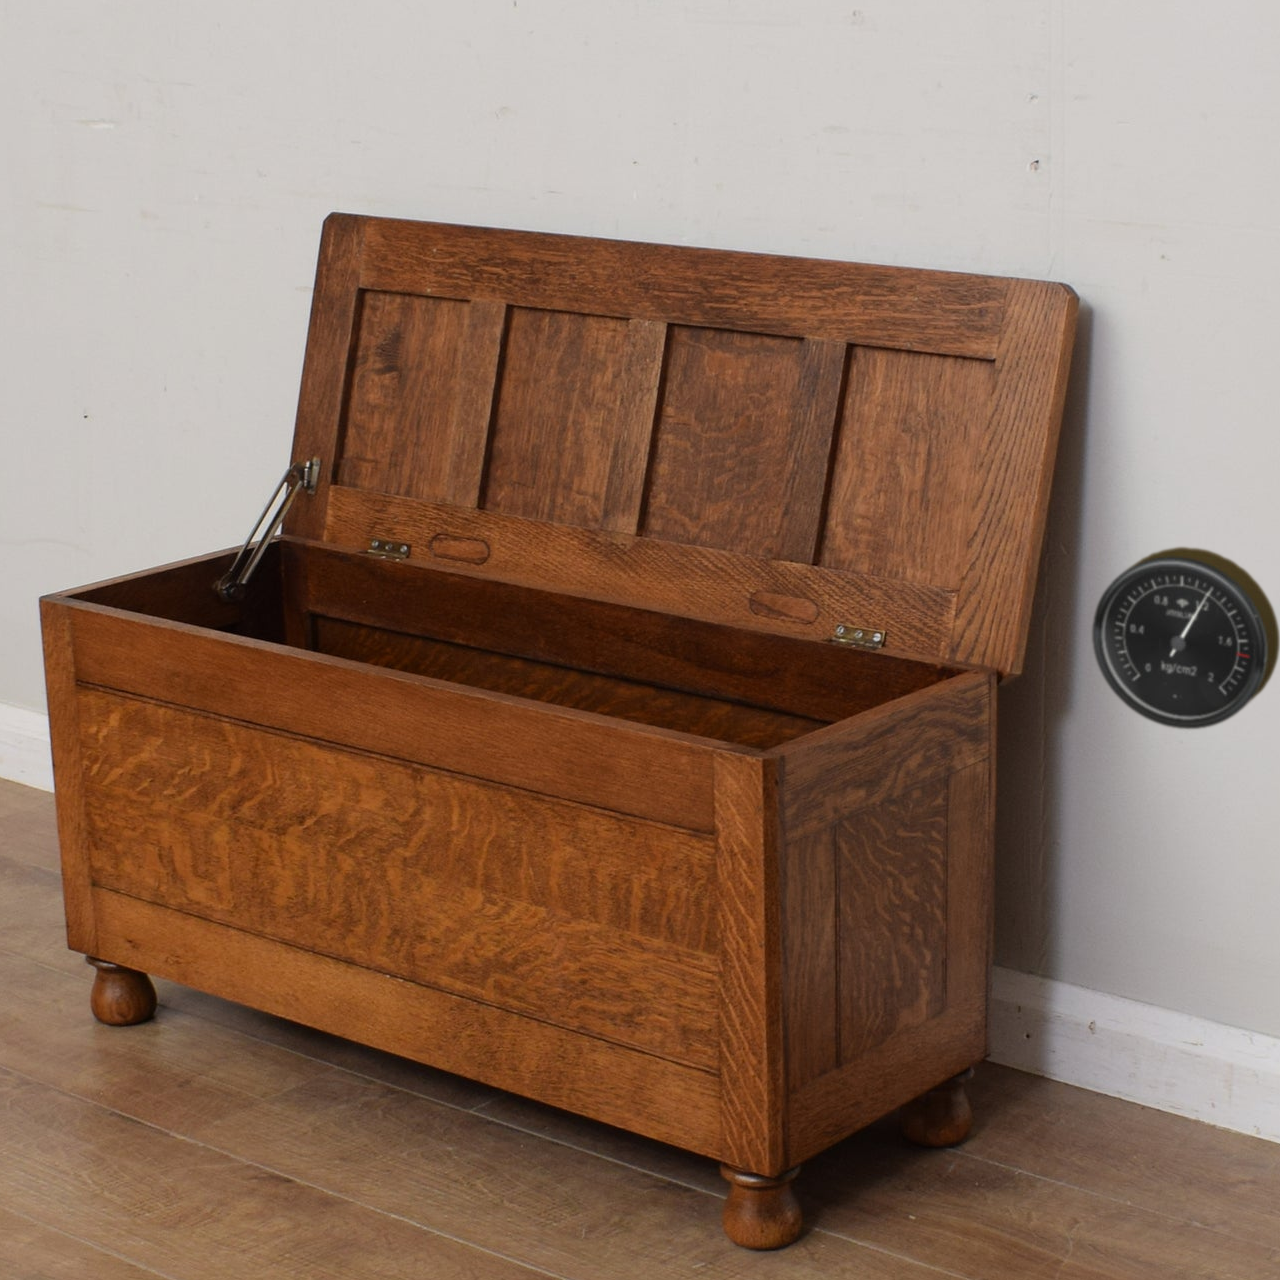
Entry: 1.2 kg/cm²
